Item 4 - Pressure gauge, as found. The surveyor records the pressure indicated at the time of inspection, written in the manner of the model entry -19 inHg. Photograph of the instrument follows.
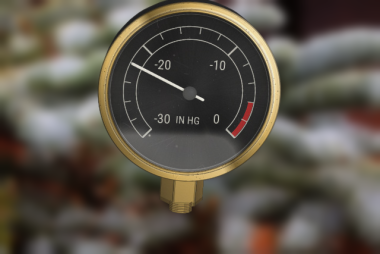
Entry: -22 inHg
